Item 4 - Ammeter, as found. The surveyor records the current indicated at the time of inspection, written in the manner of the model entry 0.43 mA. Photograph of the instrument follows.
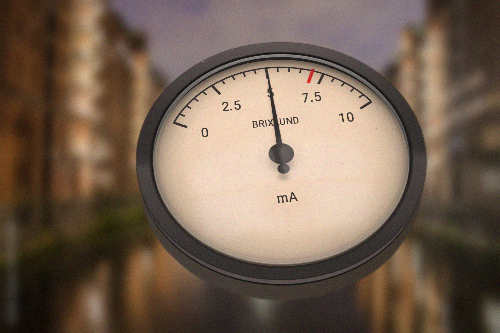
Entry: 5 mA
